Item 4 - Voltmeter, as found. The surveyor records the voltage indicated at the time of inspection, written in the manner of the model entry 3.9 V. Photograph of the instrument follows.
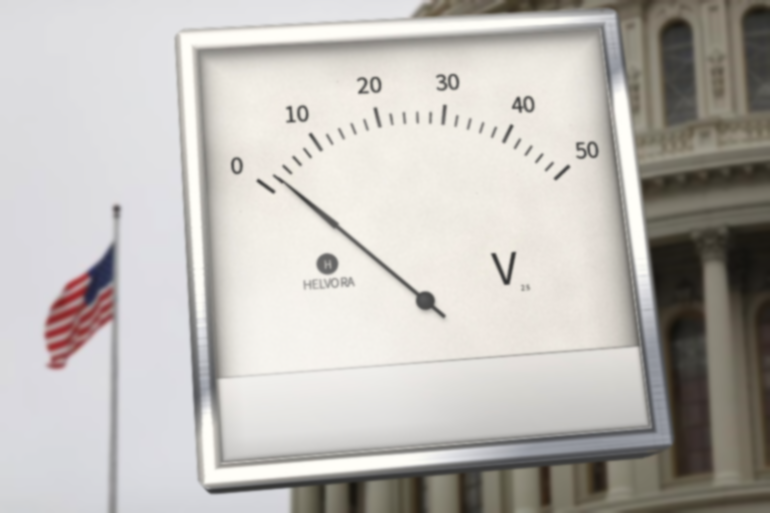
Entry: 2 V
